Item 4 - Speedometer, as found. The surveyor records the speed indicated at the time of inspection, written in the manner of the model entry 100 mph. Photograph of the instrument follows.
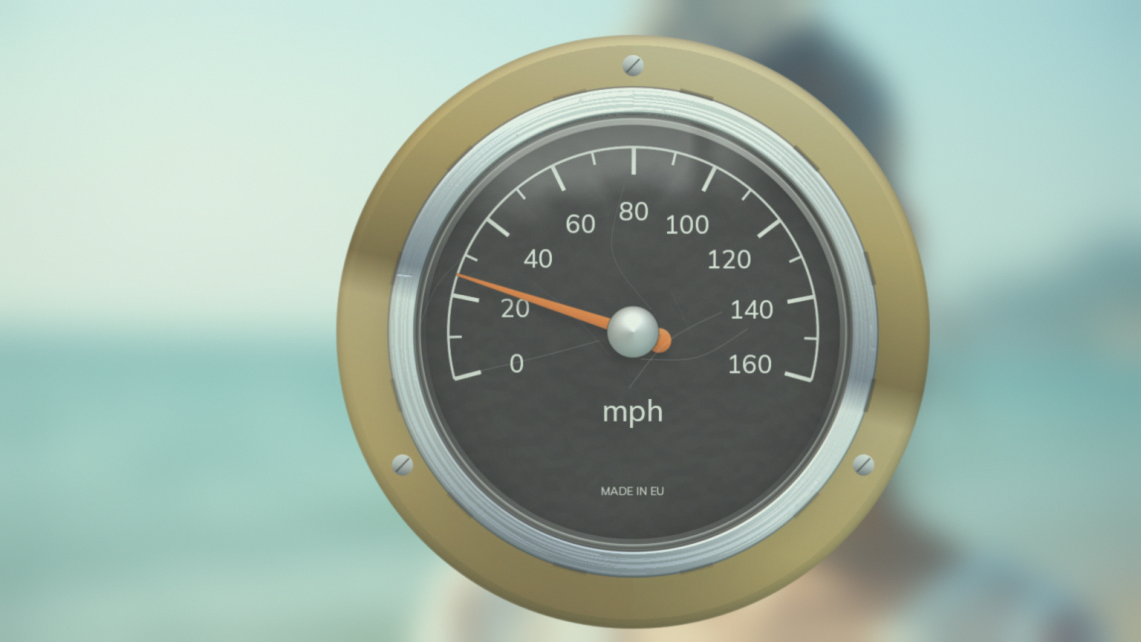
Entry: 25 mph
